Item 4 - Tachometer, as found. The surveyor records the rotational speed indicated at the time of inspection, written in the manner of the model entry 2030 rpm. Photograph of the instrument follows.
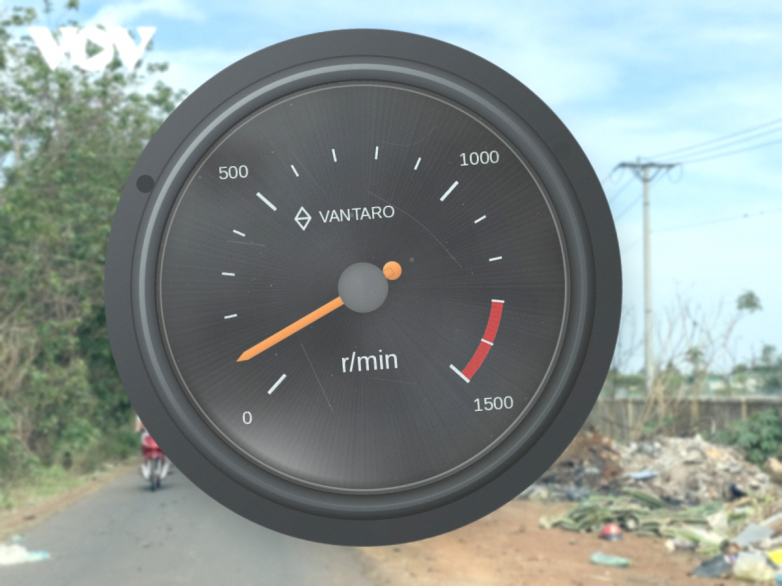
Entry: 100 rpm
